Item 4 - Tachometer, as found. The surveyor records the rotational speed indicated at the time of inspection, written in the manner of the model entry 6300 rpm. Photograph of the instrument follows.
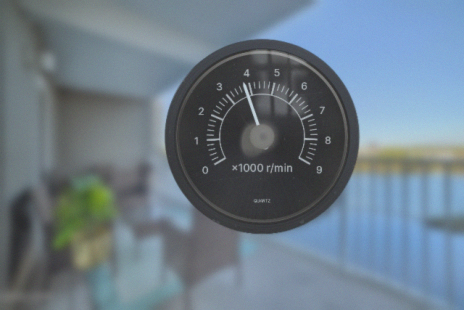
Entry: 3800 rpm
